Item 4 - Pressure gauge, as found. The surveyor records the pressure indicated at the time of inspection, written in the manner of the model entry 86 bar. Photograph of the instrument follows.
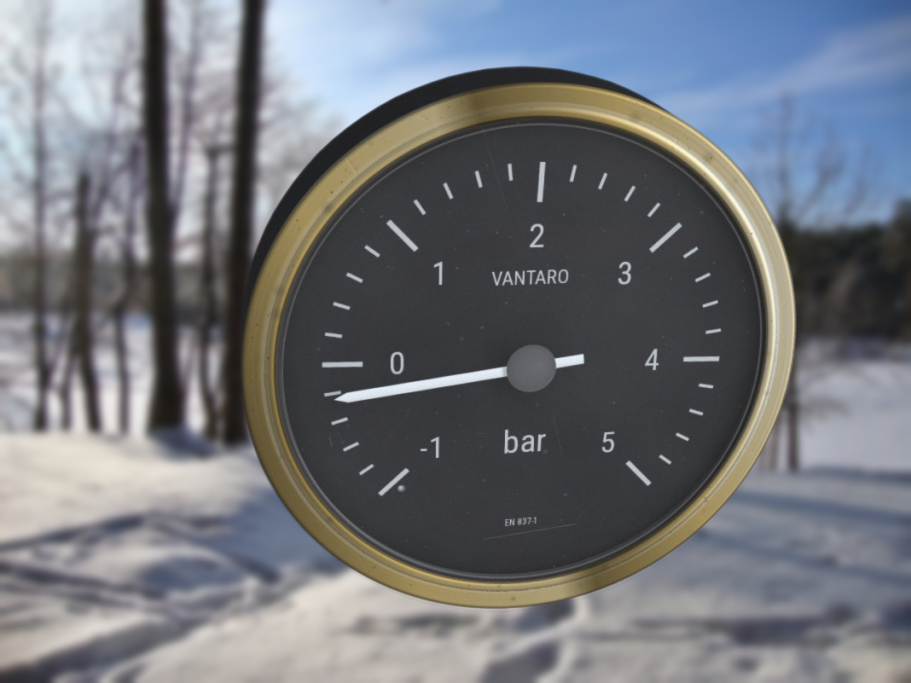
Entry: -0.2 bar
